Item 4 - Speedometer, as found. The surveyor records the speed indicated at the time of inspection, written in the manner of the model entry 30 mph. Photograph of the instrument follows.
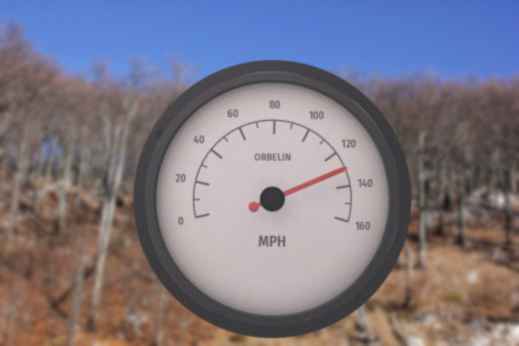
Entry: 130 mph
